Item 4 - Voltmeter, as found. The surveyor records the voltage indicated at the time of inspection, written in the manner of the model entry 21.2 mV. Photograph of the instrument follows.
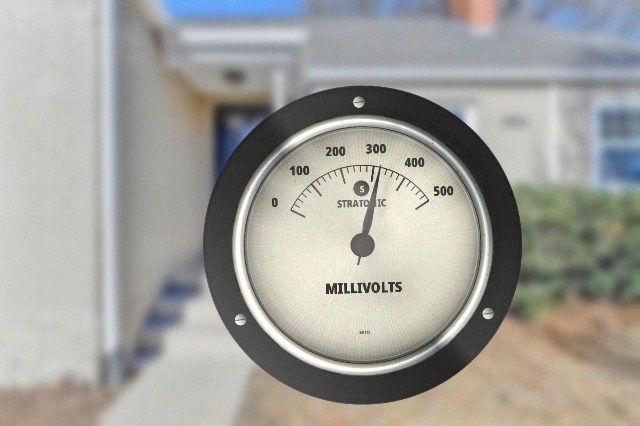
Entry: 320 mV
